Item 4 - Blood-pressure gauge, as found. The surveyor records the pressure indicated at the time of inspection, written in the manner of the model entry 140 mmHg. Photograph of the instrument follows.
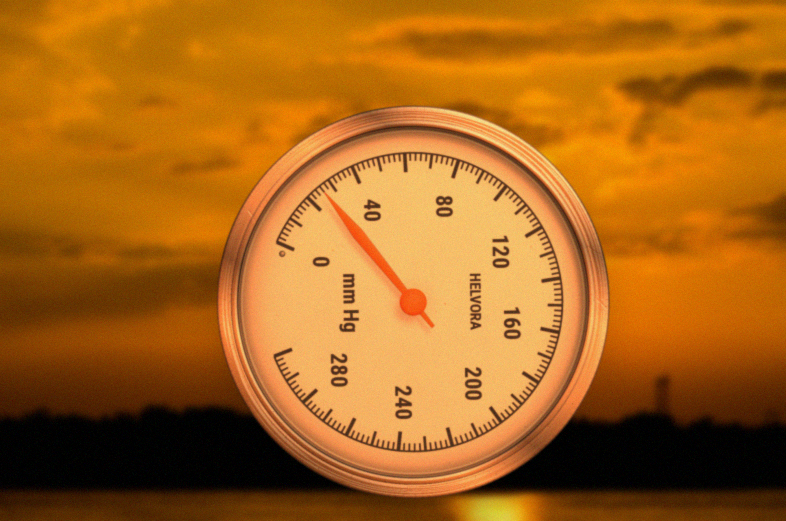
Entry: 26 mmHg
